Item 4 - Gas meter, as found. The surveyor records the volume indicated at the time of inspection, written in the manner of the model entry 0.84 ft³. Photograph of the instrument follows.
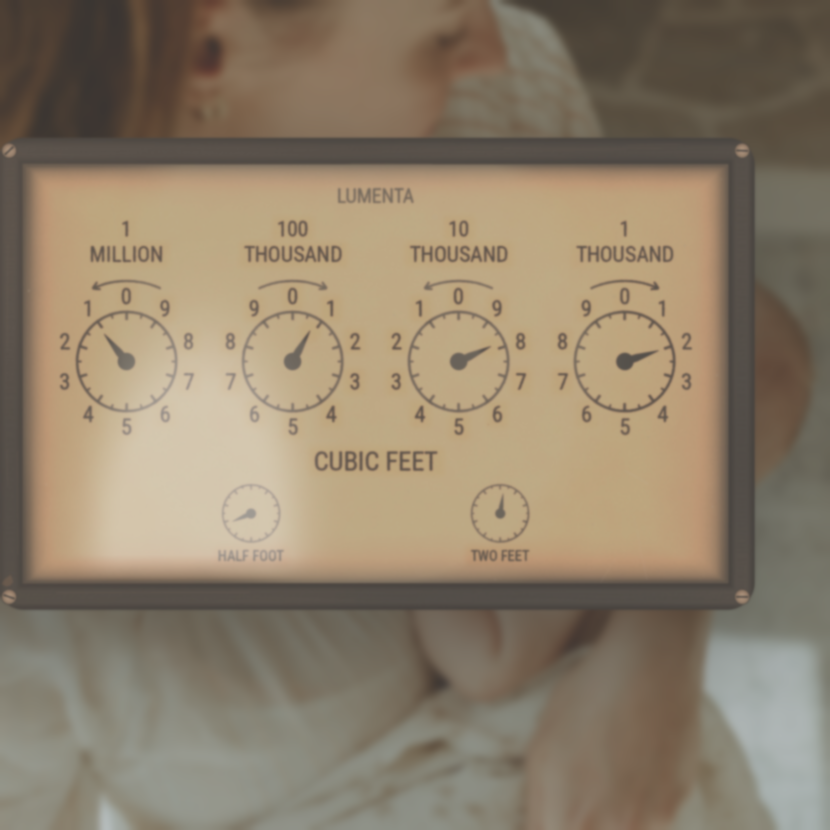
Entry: 108200 ft³
